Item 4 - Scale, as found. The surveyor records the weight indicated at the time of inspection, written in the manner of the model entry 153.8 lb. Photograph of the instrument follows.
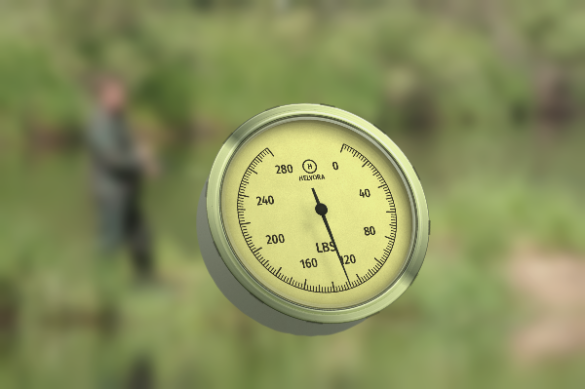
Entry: 130 lb
